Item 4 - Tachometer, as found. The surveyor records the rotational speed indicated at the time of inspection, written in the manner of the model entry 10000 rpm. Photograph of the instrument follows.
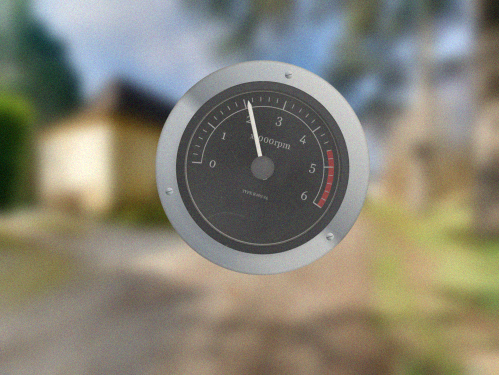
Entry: 2100 rpm
